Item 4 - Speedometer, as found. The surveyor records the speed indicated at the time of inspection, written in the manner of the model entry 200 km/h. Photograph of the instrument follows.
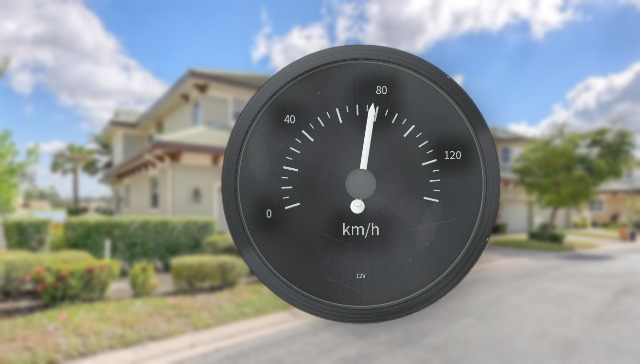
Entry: 77.5 km/h
